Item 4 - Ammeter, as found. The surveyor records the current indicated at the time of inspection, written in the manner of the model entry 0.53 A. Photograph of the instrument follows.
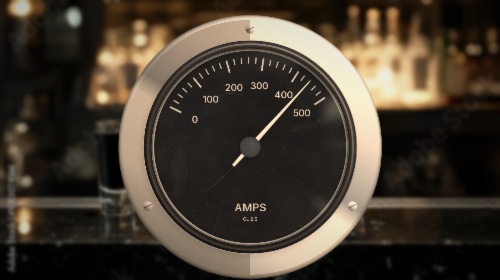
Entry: 440 A
